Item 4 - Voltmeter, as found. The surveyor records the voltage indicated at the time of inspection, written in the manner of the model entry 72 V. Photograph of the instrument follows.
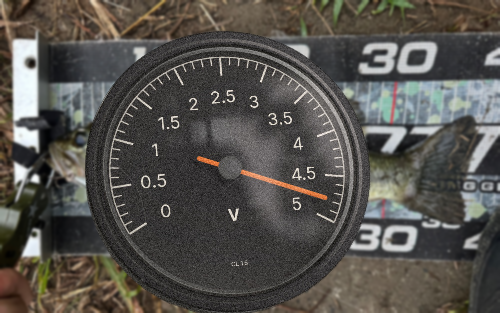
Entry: 4.8 V
